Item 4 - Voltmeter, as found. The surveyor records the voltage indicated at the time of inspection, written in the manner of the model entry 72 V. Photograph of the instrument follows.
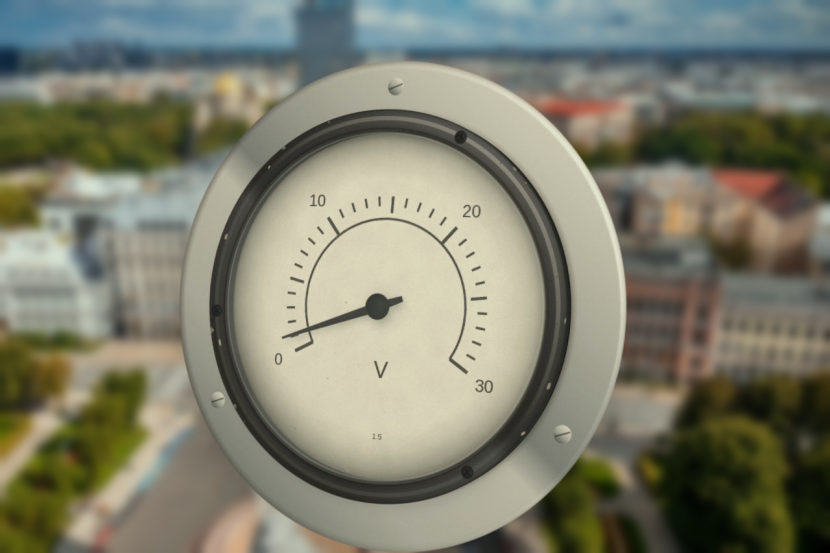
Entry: 1 V
